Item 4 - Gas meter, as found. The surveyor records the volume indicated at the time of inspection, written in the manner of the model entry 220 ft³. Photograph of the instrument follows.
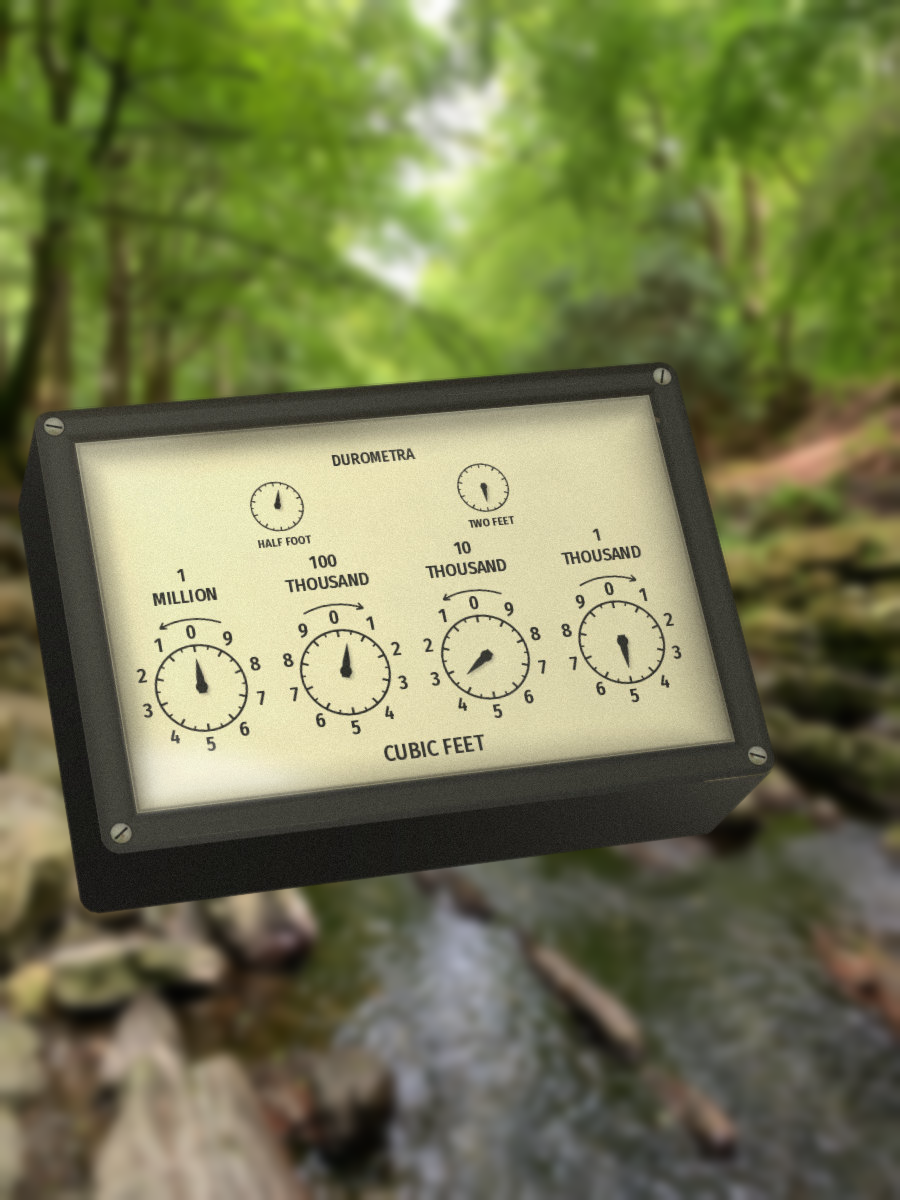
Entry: 3500 ft³
